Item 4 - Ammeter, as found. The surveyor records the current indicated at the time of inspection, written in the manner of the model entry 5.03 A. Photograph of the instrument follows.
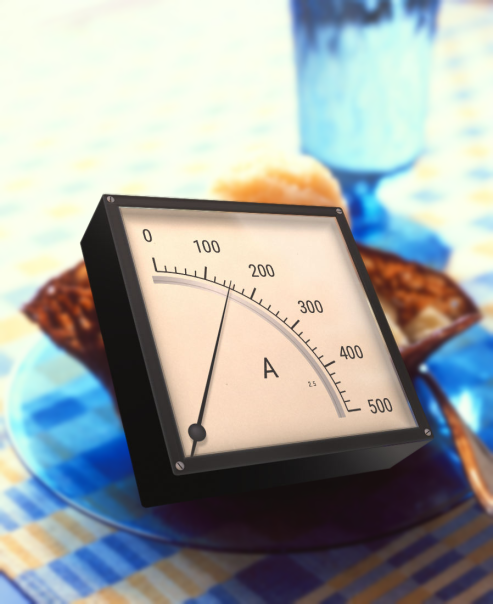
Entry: 150 A
